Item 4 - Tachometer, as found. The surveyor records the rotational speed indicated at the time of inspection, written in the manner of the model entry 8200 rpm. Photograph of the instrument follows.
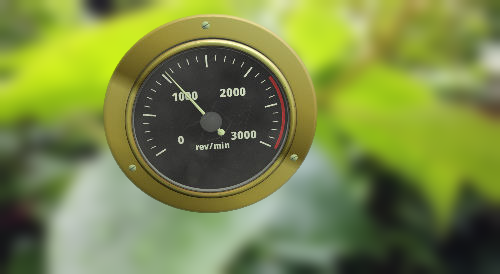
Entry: 1050 rpm
